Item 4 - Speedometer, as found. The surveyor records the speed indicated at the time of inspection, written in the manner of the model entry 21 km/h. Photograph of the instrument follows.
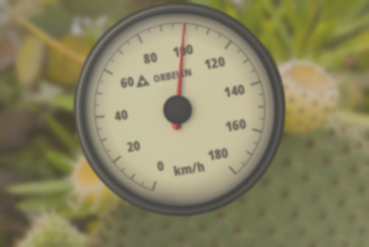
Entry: 100 km/h
